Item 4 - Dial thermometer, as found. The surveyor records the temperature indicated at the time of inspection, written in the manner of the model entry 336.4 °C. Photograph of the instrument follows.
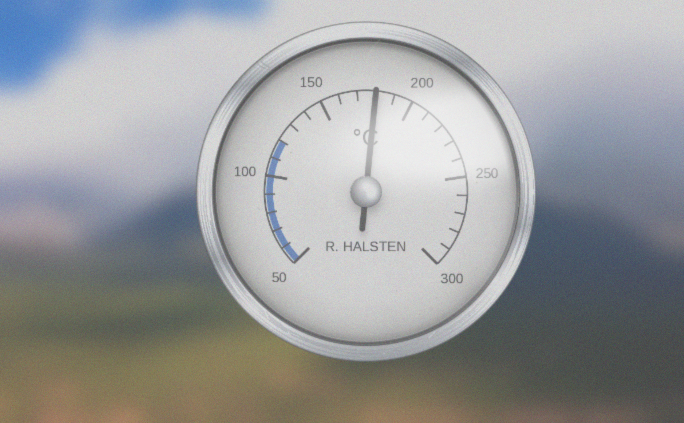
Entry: 180 °C
